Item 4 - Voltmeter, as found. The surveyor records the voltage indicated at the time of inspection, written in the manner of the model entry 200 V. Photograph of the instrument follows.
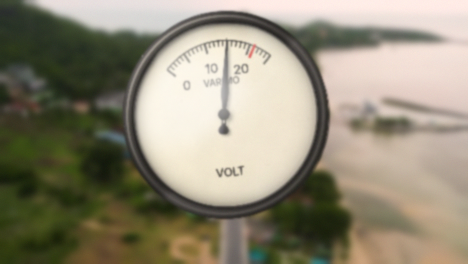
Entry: 15 V
